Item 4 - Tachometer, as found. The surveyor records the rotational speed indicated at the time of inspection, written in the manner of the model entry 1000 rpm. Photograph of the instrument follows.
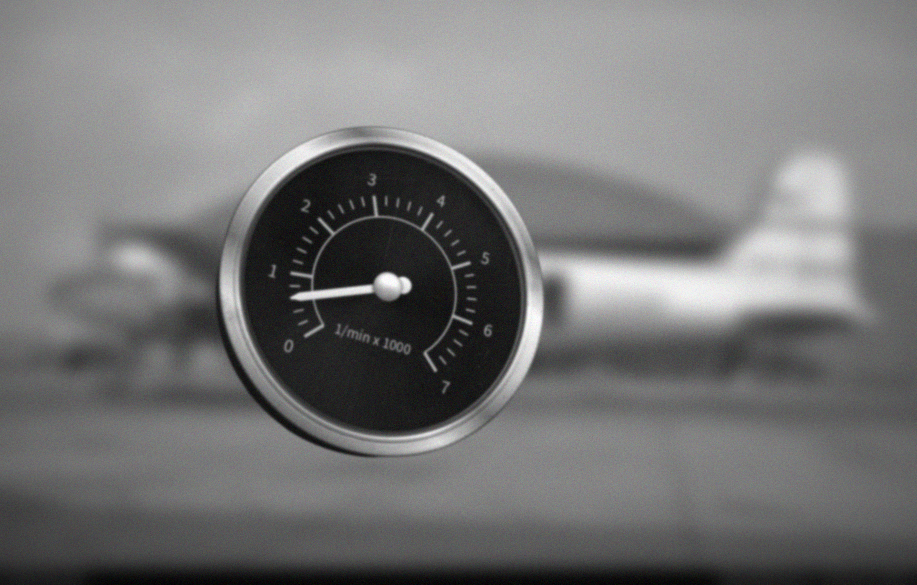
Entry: 600 rpm
